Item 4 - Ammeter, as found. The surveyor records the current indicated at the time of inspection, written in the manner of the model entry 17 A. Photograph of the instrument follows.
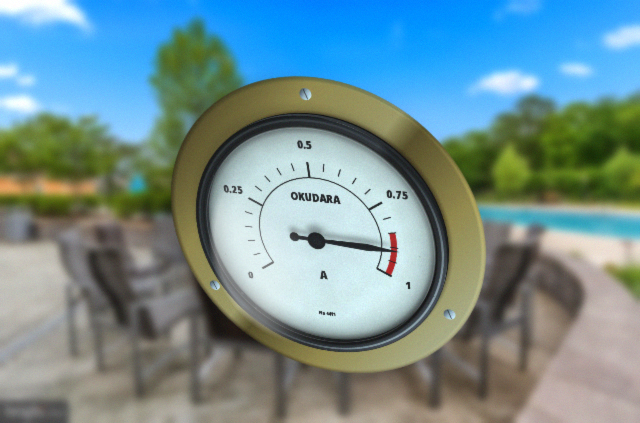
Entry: 0.9 A
